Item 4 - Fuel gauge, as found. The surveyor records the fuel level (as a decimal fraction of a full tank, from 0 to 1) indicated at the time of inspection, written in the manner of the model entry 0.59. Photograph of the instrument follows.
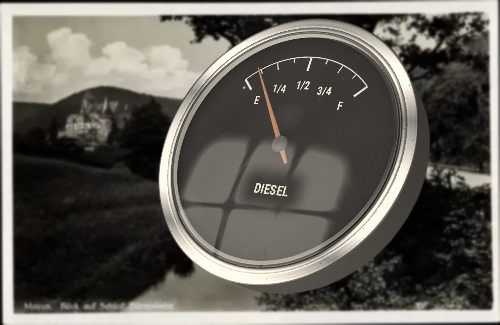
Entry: 0.125
